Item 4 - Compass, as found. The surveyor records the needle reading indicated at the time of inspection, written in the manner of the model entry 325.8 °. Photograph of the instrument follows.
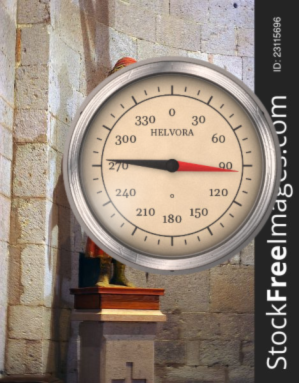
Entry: 95 °
